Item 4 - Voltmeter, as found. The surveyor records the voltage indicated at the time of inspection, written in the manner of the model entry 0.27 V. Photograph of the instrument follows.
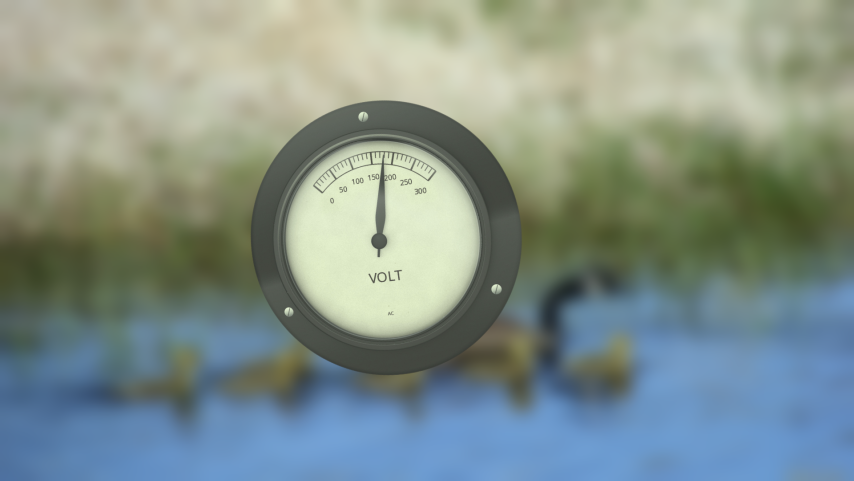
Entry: 180 V
